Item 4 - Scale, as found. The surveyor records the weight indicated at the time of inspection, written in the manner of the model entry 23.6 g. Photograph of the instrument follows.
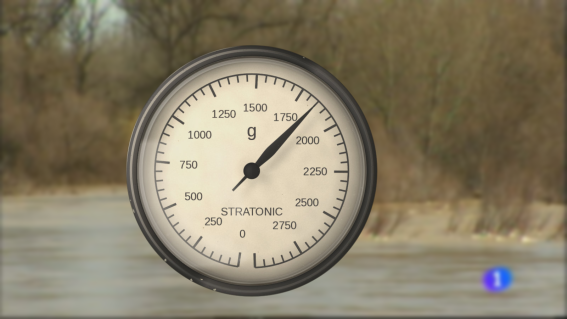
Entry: 1850 g
